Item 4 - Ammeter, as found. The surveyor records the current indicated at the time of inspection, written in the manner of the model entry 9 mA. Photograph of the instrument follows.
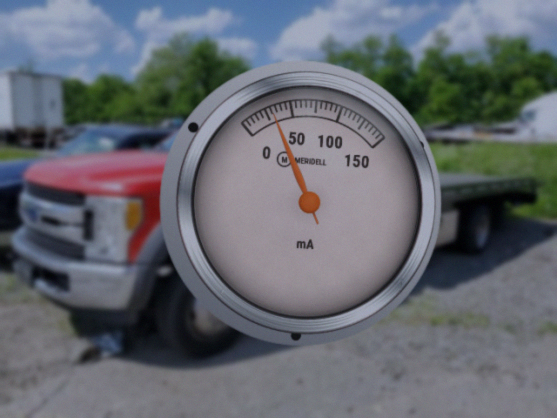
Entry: 30 mA
